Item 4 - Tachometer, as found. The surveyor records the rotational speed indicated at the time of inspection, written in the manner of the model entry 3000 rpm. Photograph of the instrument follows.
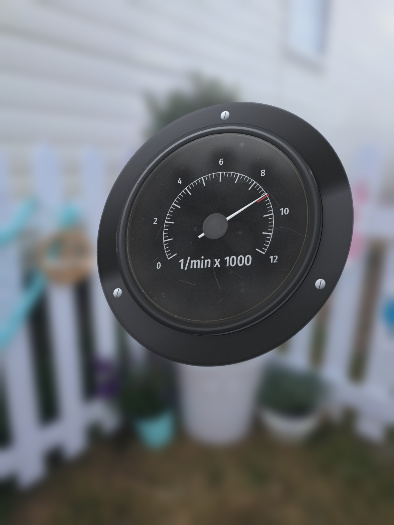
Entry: 9000 rpm
